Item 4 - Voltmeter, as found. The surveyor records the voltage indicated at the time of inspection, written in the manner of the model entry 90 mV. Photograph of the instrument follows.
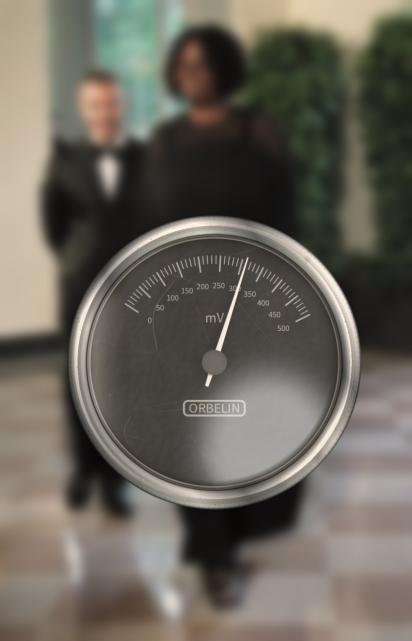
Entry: 310 mV
